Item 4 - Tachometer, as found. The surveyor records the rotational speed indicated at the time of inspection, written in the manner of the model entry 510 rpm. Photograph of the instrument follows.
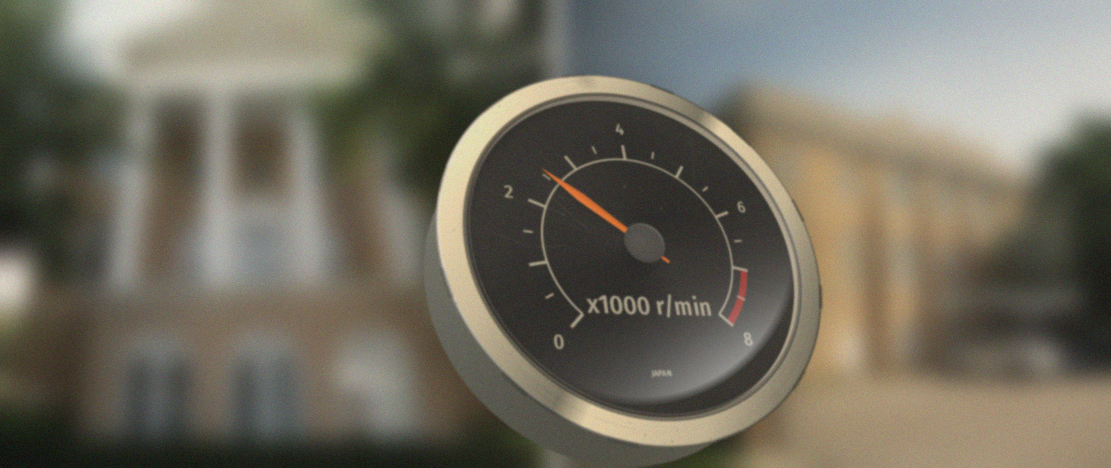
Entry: 2500 rpm
